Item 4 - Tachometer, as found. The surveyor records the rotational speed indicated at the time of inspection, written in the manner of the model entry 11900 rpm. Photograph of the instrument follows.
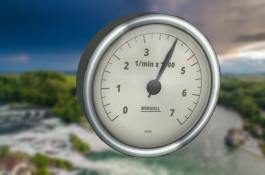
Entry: 4000 rpm
